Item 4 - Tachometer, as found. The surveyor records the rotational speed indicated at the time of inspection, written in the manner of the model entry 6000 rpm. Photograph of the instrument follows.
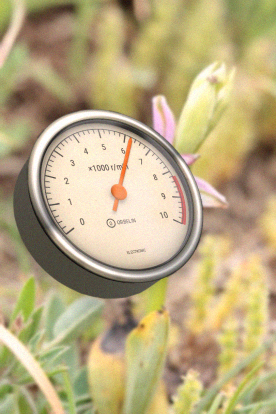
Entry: 6200 rpm
